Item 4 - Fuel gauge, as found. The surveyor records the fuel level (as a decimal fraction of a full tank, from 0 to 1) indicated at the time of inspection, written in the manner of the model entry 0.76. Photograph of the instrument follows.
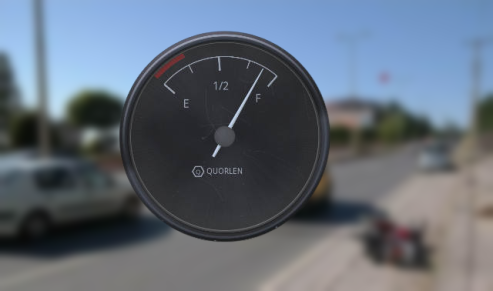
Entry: 0.875
